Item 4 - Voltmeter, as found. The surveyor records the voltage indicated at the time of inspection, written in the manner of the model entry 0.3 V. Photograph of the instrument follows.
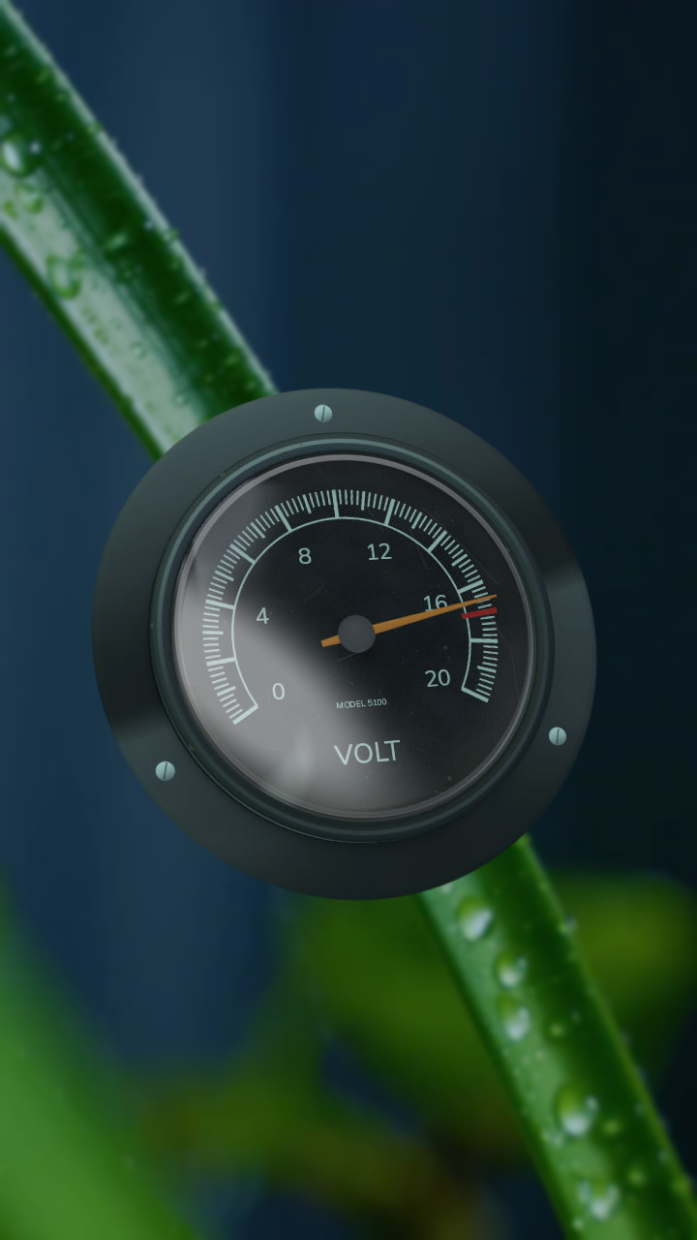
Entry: 16.6 V
